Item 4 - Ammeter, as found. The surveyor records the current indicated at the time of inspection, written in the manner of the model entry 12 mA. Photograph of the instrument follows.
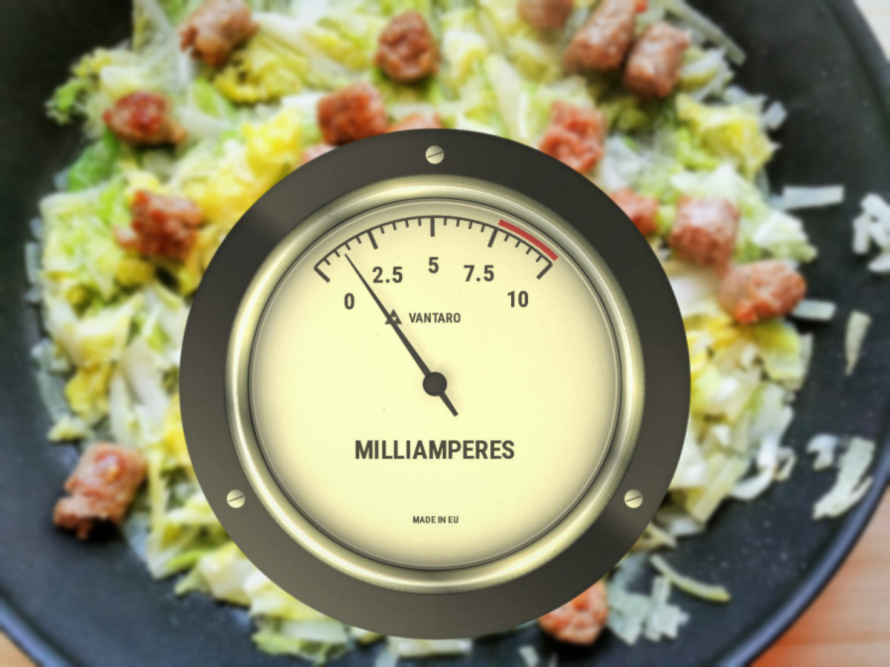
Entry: 1.25 mA
